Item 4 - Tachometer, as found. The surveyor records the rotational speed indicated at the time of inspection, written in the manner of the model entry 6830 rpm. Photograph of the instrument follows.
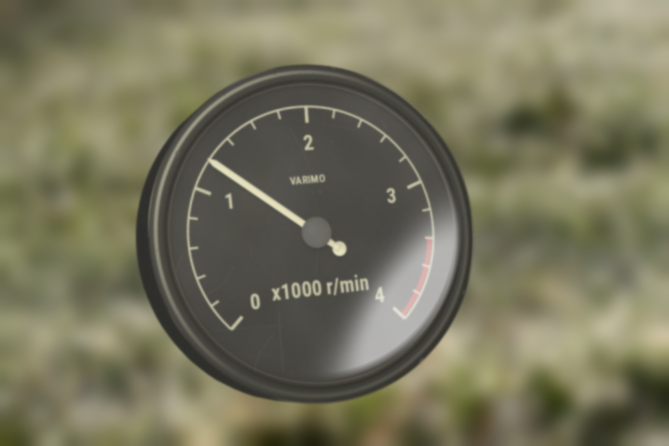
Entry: 1200 rpm
